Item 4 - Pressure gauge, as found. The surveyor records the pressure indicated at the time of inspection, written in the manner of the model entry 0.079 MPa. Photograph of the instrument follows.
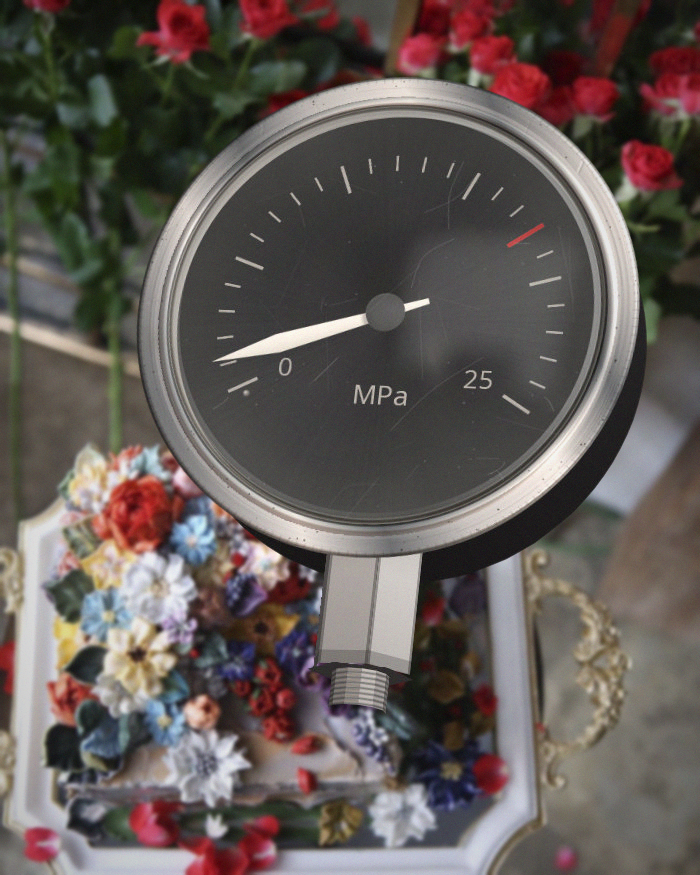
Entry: 1 MPa
